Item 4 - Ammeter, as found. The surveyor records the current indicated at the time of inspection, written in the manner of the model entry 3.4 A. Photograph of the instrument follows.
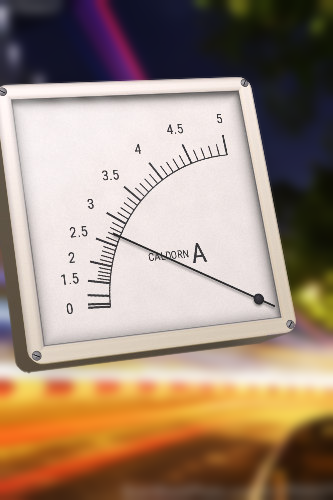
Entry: 2.7 A
